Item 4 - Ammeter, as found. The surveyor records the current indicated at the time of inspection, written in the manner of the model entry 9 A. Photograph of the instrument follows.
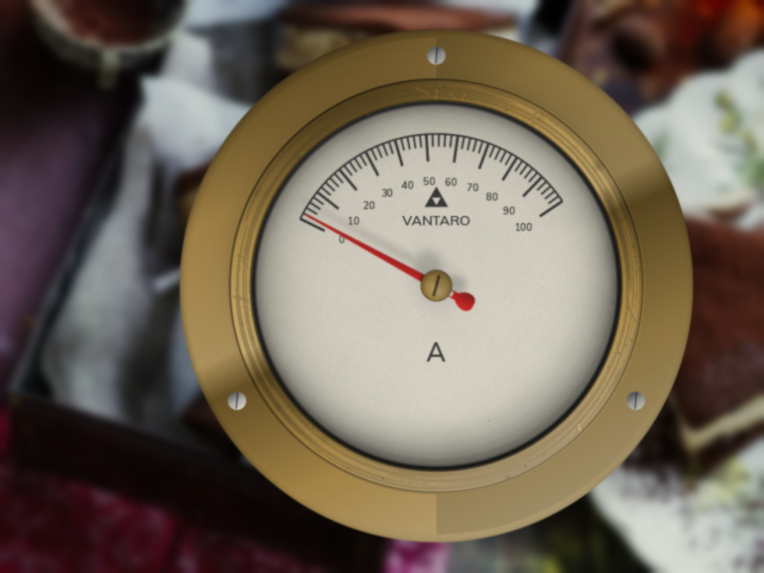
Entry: 2 A
